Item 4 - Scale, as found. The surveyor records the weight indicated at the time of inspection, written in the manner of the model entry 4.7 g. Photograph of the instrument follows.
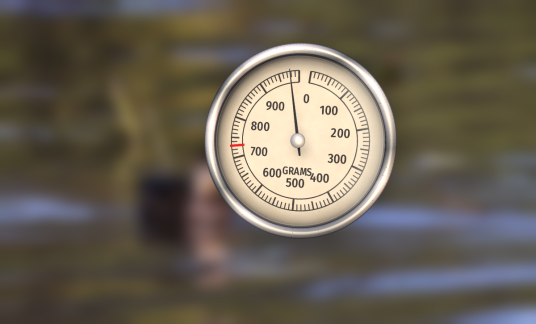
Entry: 980 g
